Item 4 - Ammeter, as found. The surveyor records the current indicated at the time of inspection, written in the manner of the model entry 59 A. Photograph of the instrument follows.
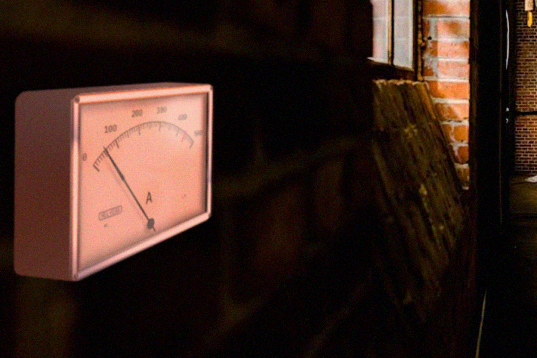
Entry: 50 A
